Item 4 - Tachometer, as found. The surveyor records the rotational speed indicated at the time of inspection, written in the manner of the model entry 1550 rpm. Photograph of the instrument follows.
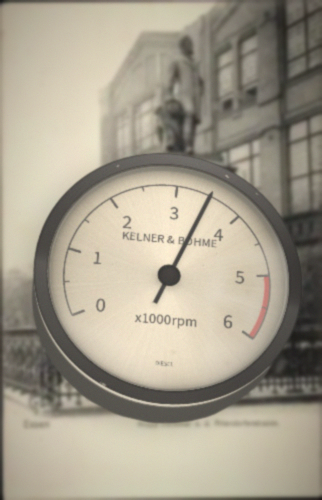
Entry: 3500 rpm
